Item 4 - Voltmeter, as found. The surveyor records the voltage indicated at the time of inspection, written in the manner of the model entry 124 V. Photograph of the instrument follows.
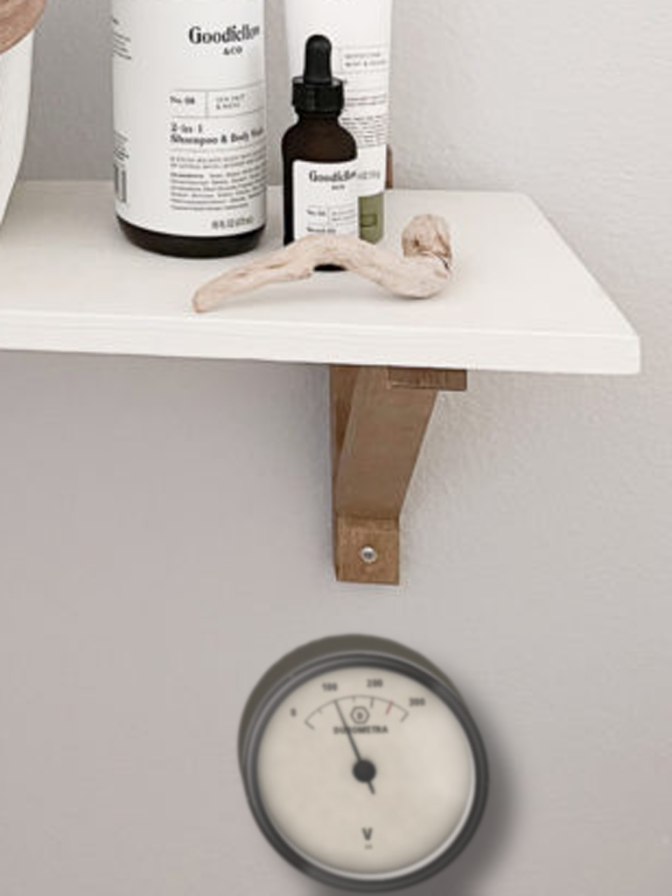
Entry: 100 V
